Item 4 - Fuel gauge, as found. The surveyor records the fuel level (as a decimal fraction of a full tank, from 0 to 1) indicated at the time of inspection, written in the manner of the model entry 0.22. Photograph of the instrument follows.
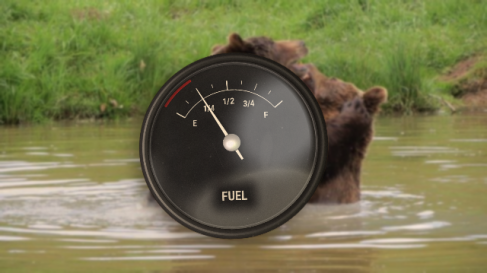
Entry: 0.25
